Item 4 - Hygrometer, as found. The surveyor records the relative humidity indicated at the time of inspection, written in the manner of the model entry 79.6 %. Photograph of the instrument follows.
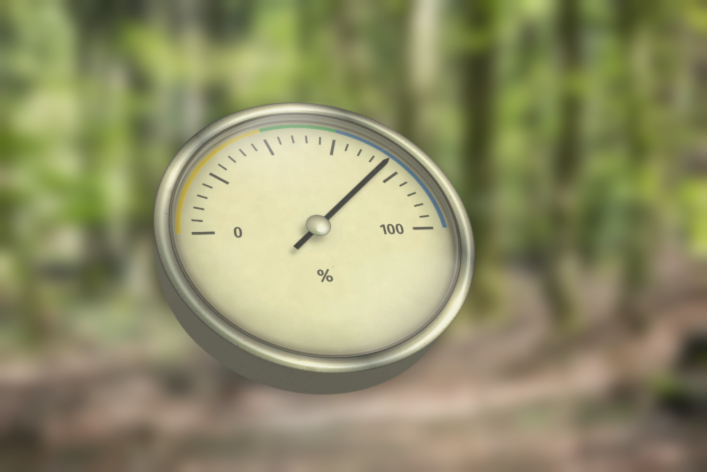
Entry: 76 %
